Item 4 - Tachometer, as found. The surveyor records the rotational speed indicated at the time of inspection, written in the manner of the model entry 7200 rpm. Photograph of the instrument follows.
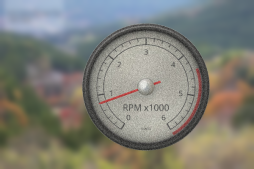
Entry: 800 rpm
